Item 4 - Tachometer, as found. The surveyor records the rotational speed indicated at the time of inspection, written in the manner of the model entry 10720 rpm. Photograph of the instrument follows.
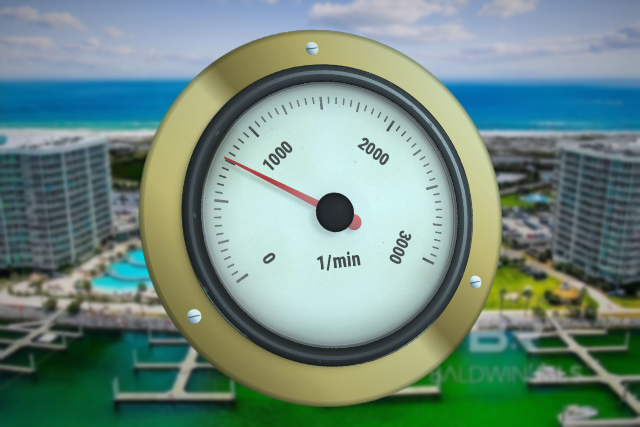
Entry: 750 rpm
